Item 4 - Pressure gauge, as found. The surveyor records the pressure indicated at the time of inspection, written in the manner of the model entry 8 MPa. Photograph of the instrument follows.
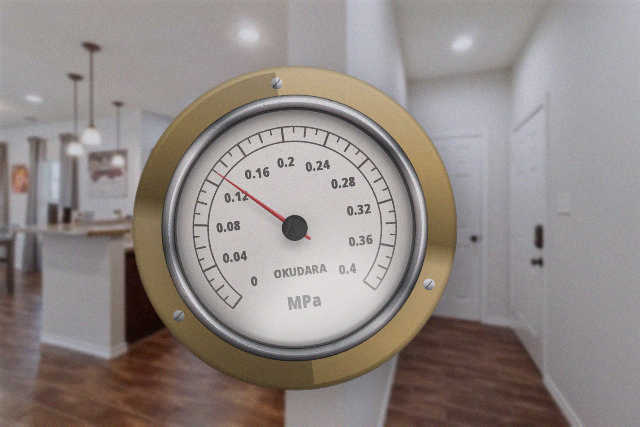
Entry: 0.13 MPa
